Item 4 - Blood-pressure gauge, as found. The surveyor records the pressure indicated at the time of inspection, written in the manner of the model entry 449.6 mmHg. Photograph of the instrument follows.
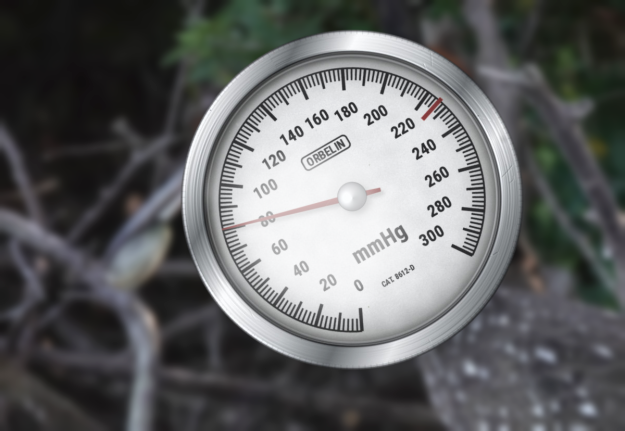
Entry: 80 mmHg
